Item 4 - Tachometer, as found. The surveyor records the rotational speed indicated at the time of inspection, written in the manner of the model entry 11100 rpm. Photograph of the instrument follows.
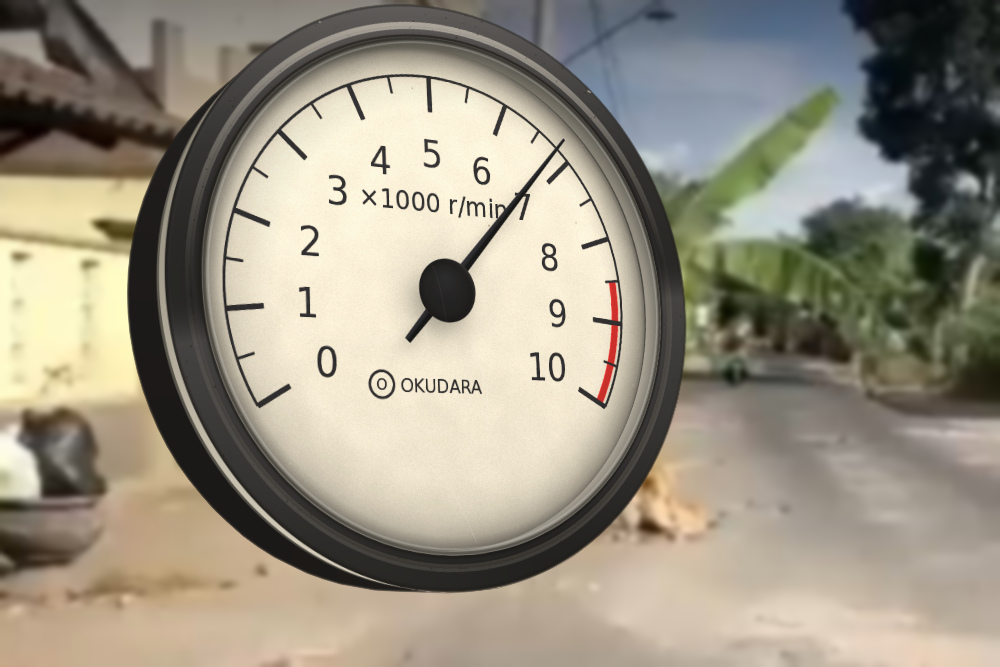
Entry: 6750 rpm
